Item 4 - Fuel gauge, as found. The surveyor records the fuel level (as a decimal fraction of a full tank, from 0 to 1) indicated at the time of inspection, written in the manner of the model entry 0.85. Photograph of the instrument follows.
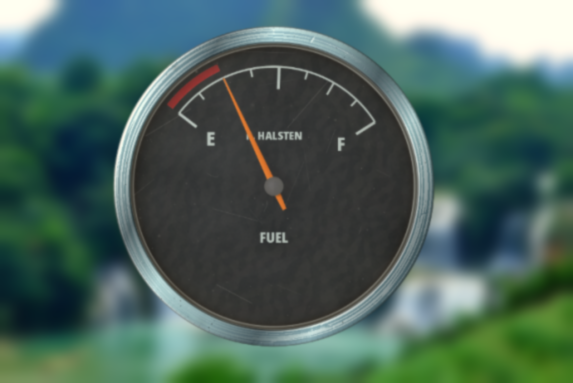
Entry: 0.25
